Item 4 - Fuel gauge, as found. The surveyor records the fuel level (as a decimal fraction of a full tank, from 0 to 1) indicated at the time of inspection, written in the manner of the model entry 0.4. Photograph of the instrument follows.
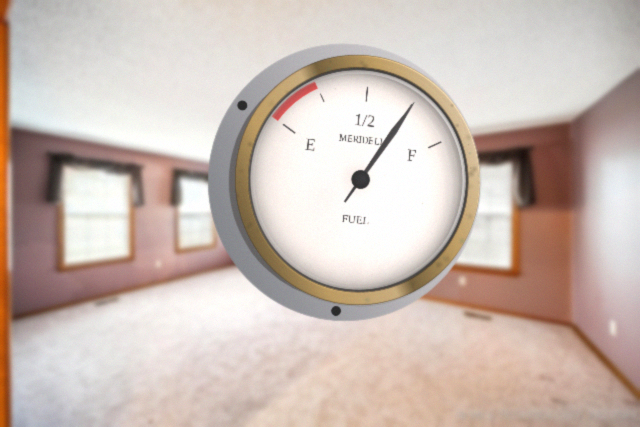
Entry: 0.75
